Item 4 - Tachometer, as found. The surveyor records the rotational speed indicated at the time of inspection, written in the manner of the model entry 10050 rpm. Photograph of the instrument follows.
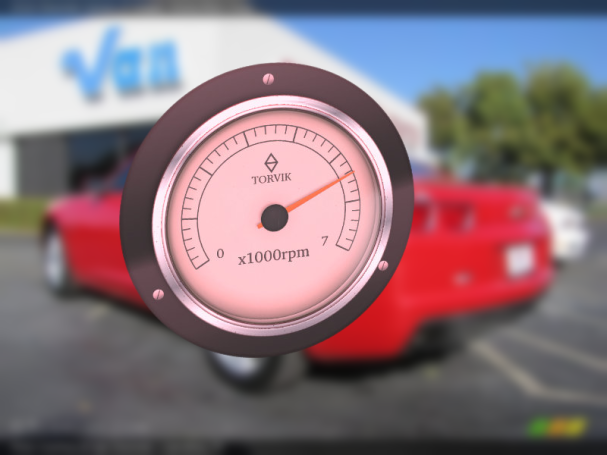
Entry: 5400 rpm
